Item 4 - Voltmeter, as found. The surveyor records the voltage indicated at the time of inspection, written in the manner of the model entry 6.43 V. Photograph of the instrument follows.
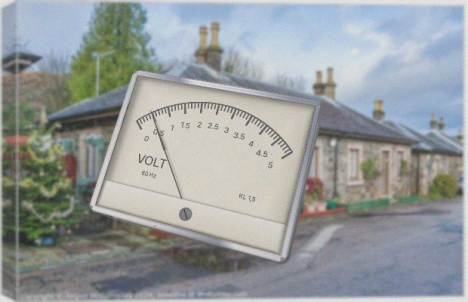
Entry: 0.5 V
